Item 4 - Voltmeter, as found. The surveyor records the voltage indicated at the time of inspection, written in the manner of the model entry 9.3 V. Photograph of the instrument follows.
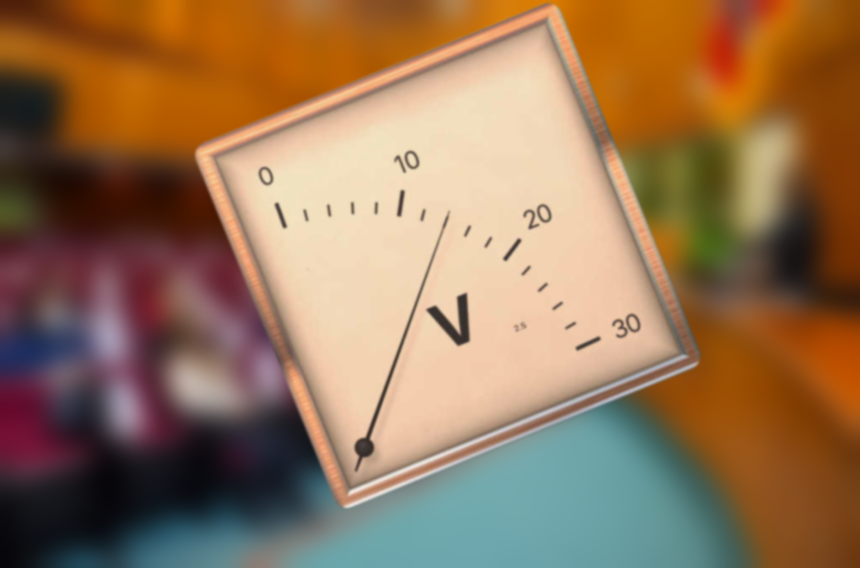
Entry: 14 V
